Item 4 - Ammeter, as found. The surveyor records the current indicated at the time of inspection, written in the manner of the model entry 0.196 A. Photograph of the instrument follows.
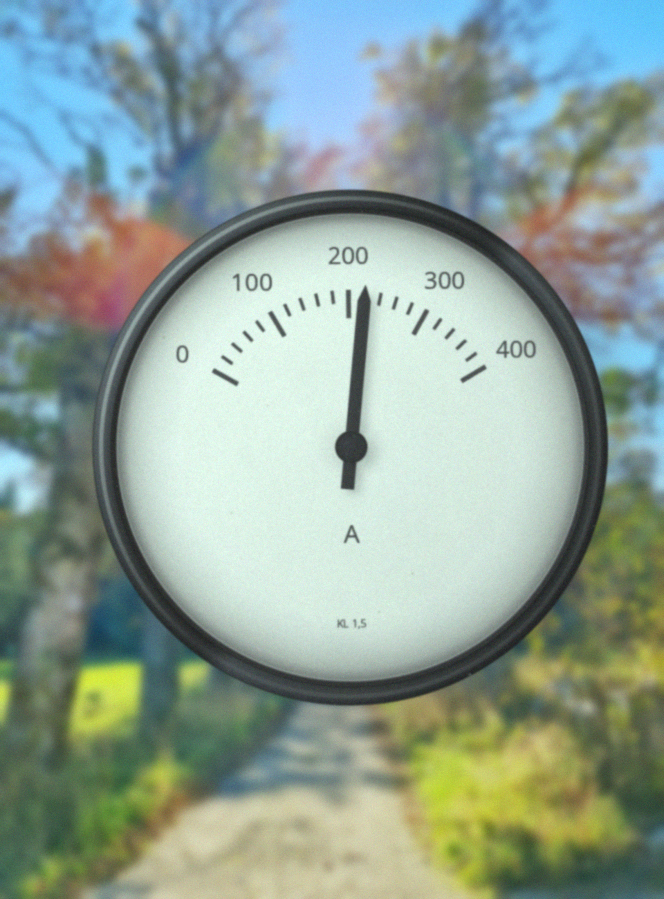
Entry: 220 A
